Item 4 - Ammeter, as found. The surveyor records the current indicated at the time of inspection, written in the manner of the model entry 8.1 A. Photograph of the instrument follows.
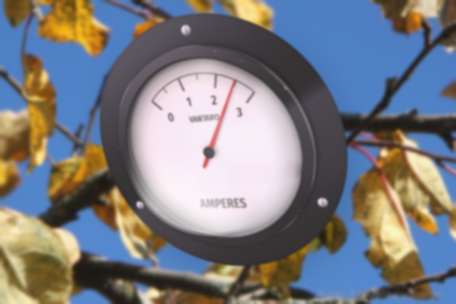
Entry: 2.5 A
